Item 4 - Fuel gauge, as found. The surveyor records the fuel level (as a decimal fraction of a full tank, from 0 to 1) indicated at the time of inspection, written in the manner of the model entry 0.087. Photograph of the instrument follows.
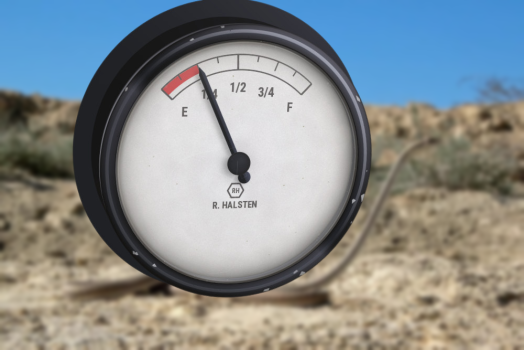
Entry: 0.25
